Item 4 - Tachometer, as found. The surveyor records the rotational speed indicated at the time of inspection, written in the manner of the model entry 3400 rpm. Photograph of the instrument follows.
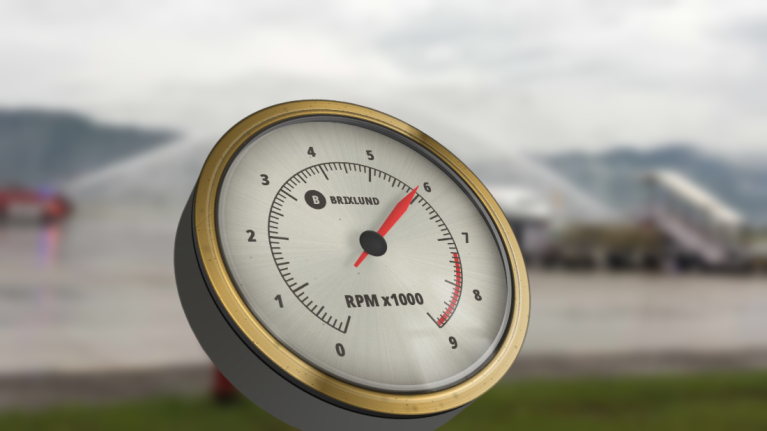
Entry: 5900 rpm
